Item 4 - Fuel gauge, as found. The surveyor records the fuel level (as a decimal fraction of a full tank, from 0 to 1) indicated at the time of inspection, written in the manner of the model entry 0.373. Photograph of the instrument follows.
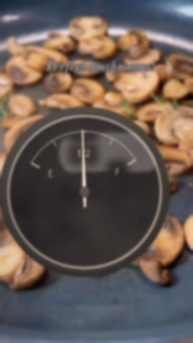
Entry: 0.5
